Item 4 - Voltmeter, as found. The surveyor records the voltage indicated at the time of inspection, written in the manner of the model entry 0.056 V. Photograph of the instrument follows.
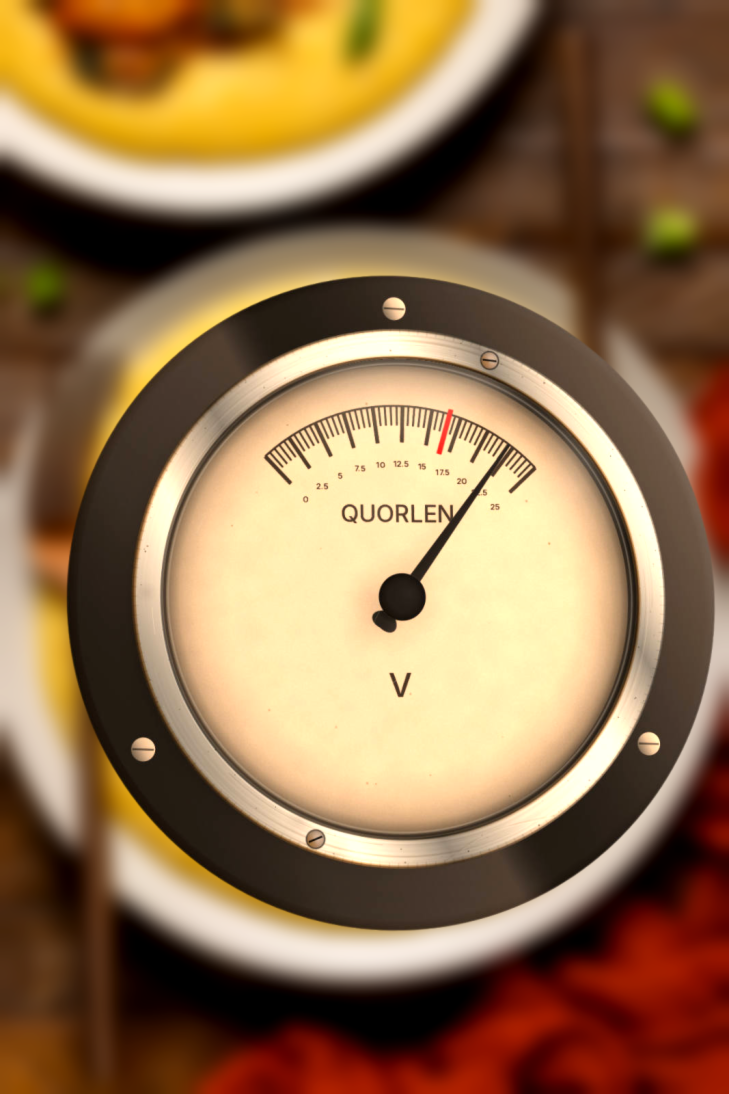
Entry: 22 V
